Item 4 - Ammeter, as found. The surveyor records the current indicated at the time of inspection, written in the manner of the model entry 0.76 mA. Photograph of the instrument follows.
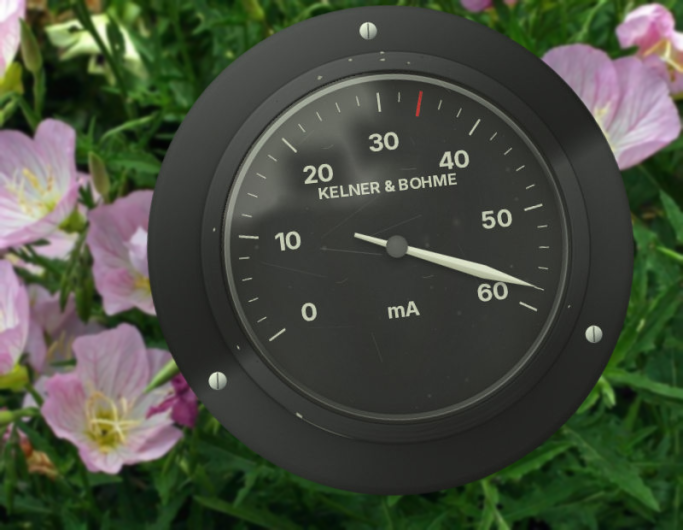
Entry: 58 mA
